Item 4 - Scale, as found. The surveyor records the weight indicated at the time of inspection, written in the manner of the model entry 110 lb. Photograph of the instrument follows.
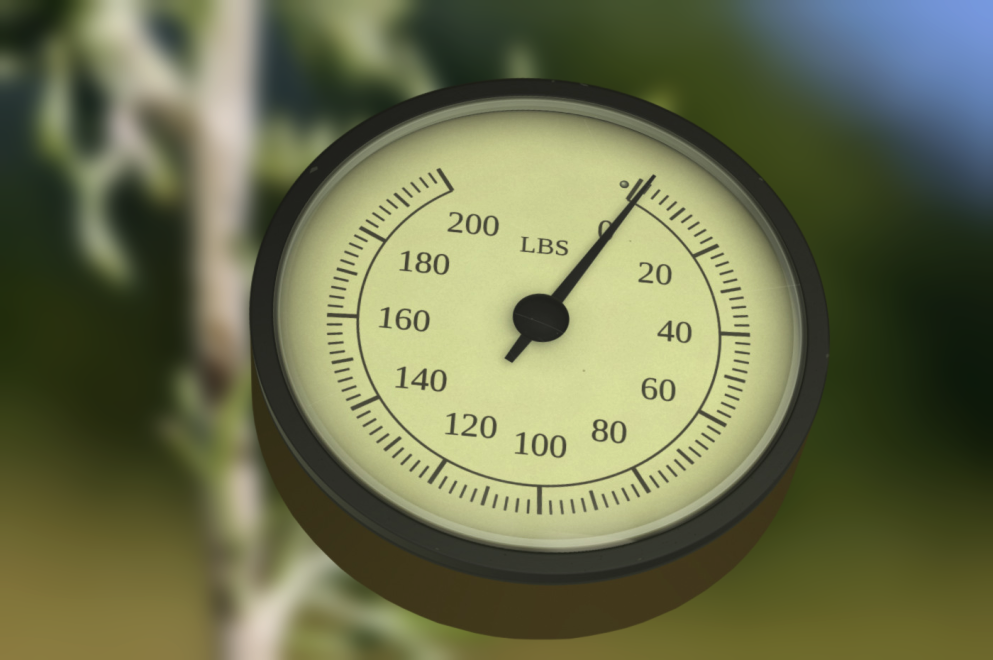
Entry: 2 lb
